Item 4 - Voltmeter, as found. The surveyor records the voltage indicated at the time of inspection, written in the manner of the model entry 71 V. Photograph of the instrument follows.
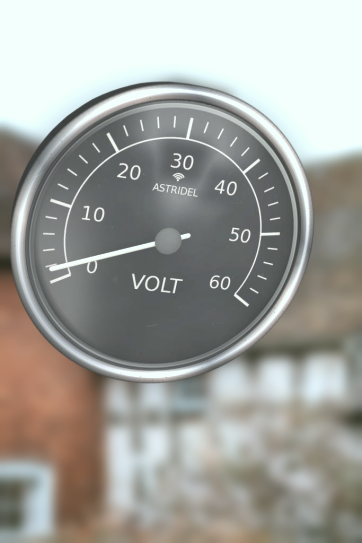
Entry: 2 V
